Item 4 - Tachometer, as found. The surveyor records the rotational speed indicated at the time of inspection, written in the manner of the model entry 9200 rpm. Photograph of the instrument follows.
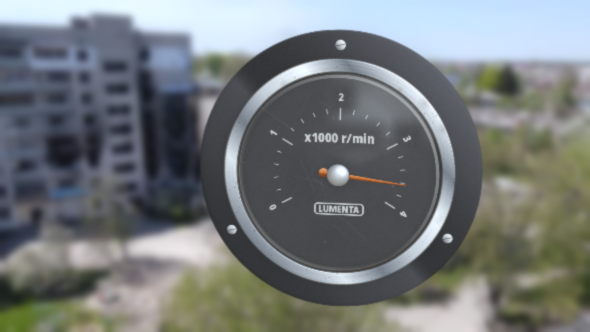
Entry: 3600 rpm
